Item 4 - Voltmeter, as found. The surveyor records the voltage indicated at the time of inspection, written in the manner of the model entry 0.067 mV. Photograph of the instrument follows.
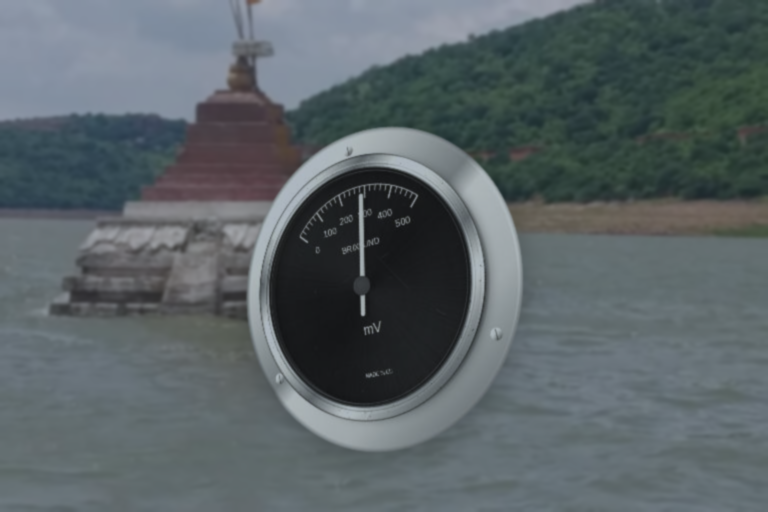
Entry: 300 mV
